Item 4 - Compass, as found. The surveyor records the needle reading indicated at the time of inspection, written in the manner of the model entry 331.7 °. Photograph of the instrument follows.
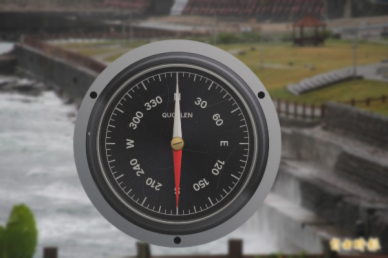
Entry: 180 °
